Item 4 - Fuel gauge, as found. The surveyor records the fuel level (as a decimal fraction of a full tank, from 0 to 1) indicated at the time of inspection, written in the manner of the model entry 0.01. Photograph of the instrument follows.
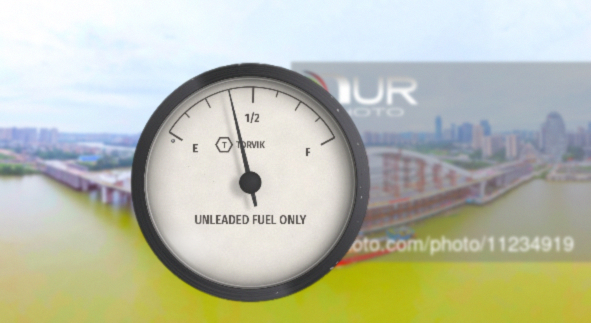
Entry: 0.375
